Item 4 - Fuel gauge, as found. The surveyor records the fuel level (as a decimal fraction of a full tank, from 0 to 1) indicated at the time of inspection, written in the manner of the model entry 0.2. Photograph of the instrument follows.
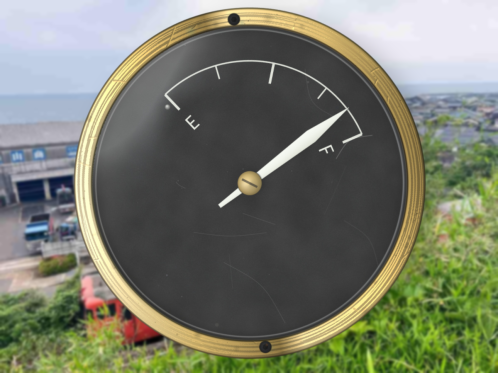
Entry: 0.875
